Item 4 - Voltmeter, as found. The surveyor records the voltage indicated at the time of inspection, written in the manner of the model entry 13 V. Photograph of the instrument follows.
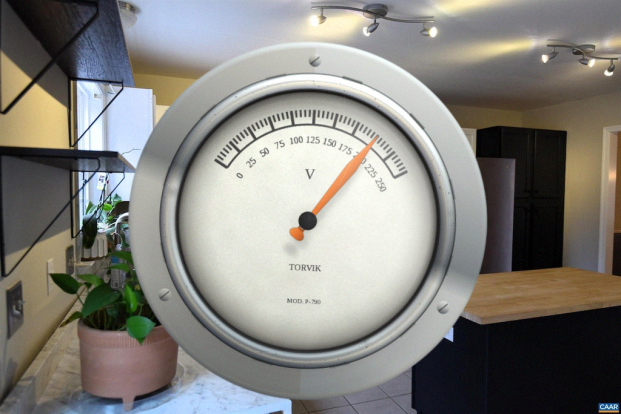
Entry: 200 V
